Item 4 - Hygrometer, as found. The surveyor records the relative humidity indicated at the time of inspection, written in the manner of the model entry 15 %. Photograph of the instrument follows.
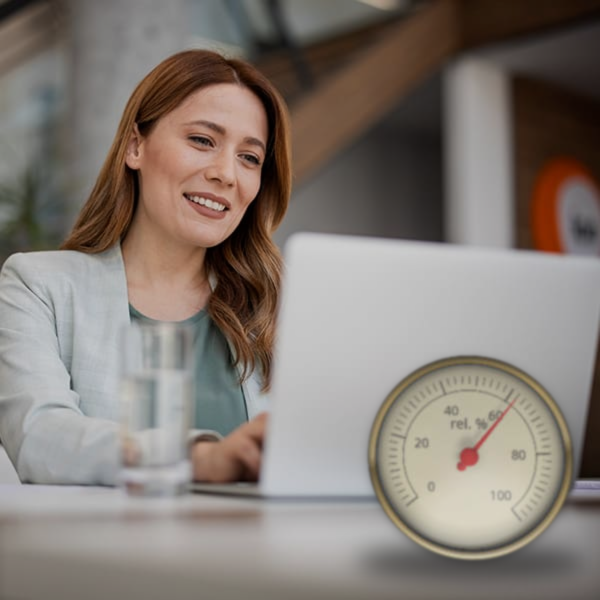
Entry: 62 %
